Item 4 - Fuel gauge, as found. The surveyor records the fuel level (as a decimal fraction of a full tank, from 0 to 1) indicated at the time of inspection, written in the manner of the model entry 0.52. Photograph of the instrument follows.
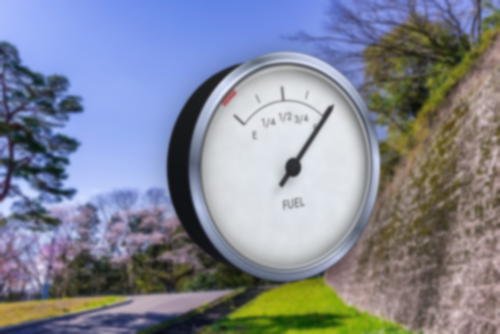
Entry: 1
